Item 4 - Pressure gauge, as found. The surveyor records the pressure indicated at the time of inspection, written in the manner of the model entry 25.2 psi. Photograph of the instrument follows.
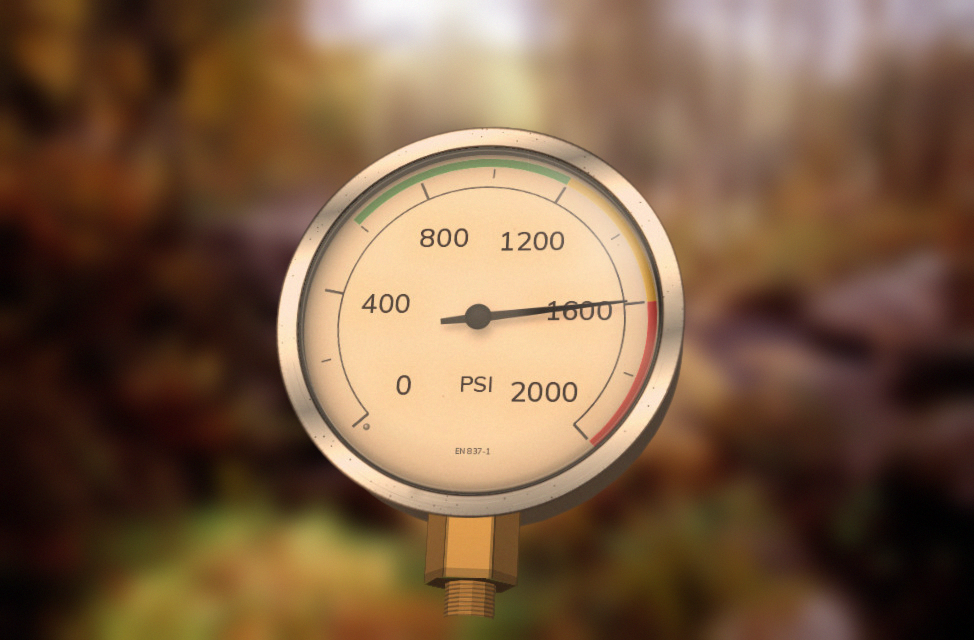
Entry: 1600 psi
